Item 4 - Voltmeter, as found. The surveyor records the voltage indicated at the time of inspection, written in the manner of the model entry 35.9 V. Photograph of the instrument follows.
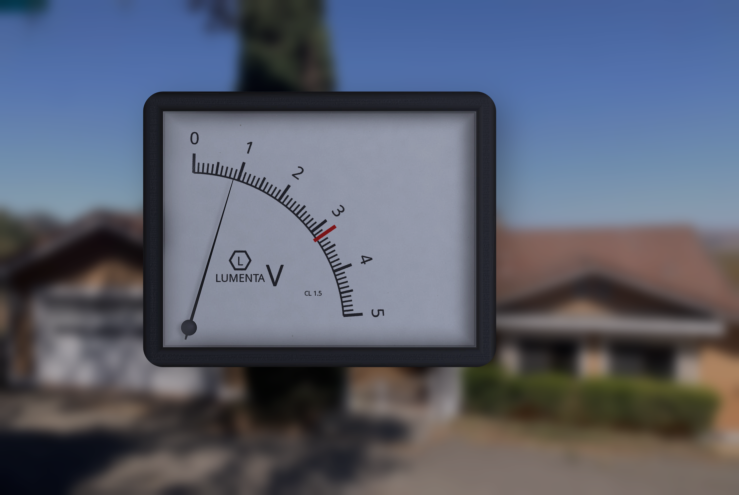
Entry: 0.9 V
